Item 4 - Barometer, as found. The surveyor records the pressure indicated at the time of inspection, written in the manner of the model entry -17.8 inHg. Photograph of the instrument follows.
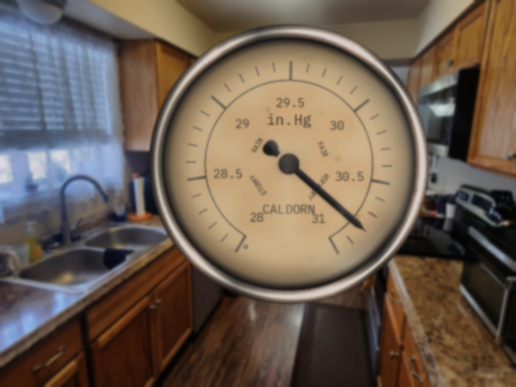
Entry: 30.8 inHg
